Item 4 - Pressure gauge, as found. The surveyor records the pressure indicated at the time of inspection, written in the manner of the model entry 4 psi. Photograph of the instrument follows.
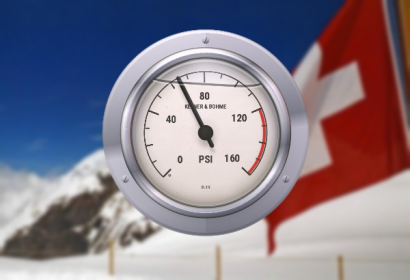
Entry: 65 psi
